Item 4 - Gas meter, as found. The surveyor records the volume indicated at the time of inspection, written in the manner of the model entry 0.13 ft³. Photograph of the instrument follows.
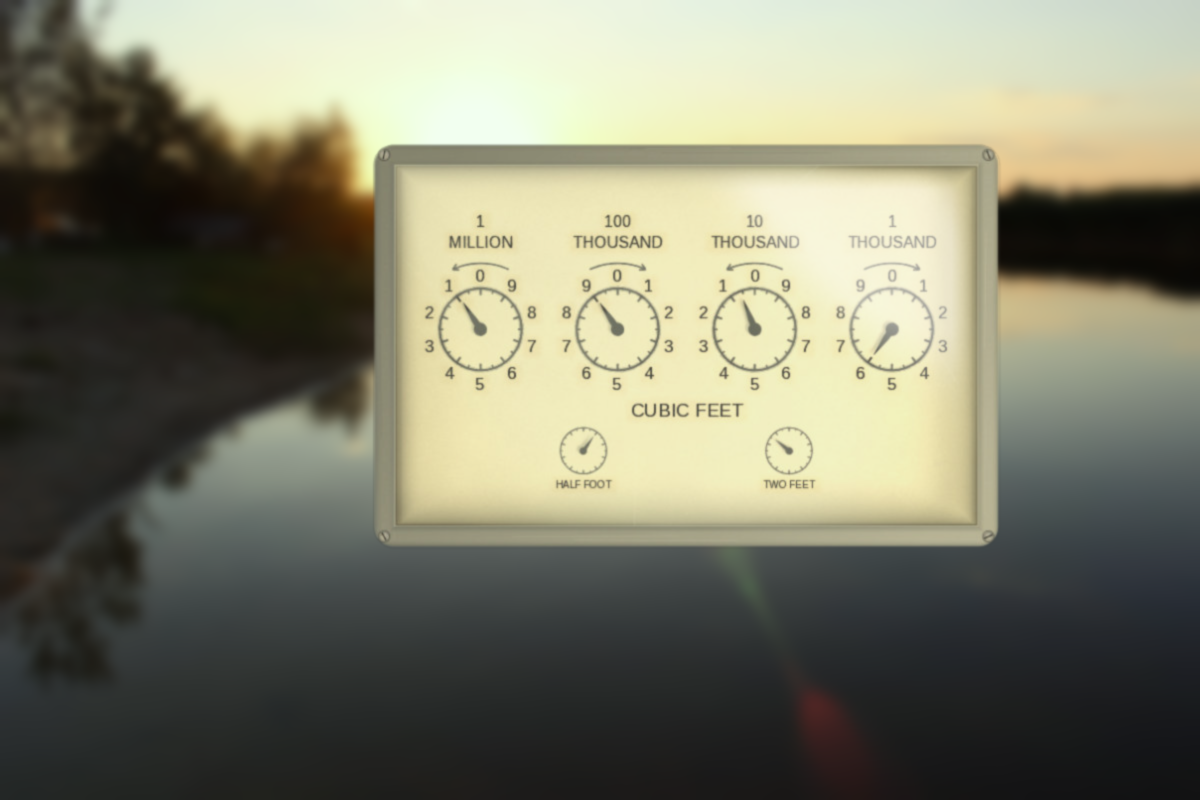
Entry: 90600 ft³
